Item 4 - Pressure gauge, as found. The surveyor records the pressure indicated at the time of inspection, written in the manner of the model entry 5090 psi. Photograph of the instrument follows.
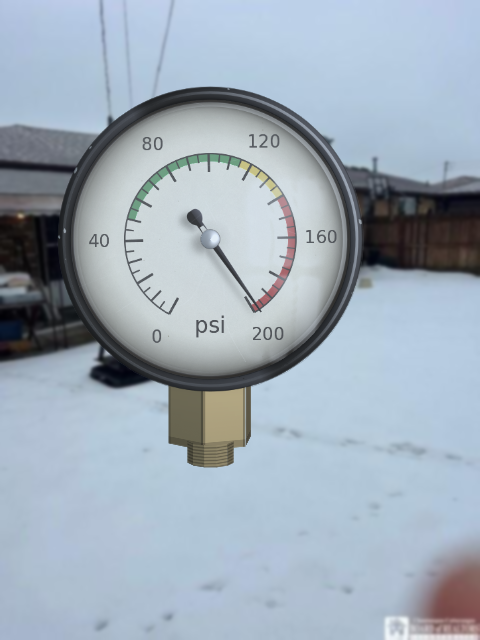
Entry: 197.5 psi
